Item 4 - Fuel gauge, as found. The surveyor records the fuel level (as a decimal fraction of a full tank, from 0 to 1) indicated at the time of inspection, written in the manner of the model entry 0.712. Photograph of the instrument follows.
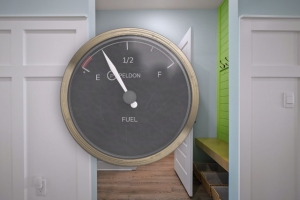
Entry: 0.25
